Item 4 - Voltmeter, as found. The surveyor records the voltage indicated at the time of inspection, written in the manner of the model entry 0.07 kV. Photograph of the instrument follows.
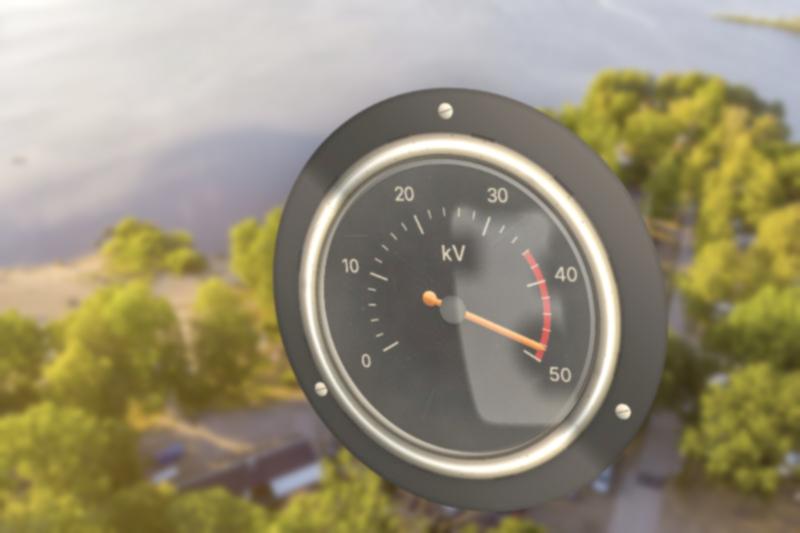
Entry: 48 kV
